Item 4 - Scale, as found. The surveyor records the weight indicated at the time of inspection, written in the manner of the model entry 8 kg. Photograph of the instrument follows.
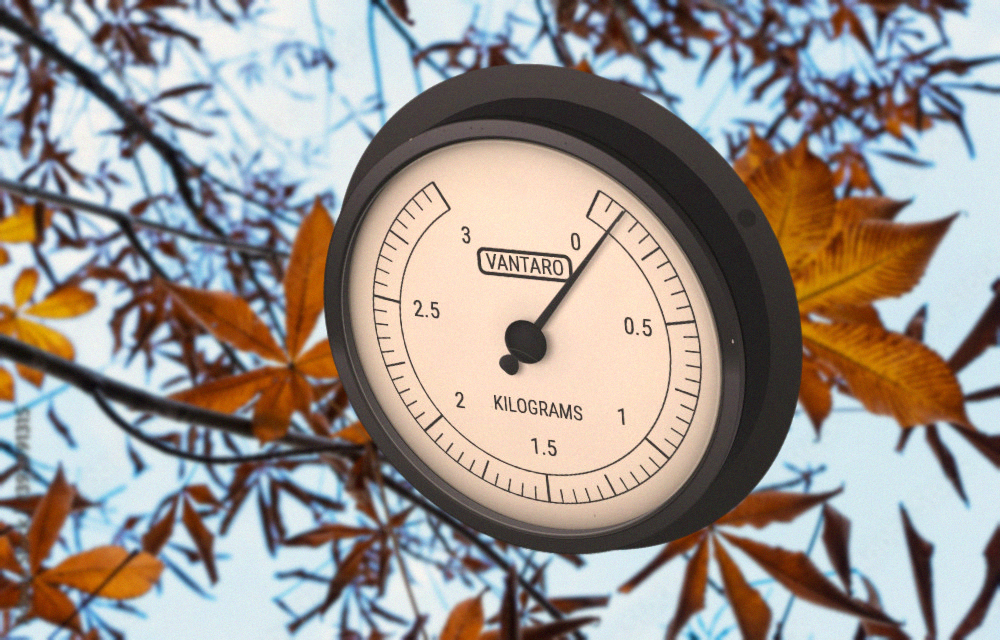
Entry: 0.1 kg
